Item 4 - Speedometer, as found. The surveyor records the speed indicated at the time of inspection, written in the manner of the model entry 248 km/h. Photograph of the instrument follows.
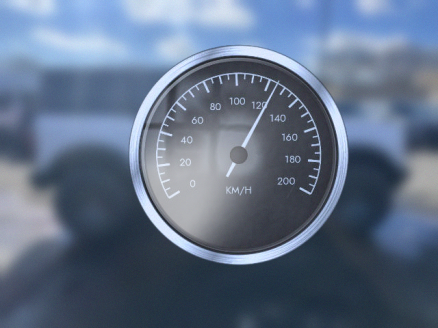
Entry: 125 km/h
